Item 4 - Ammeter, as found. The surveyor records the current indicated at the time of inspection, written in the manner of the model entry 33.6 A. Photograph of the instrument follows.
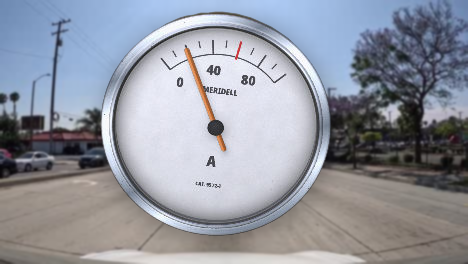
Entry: 20 A
